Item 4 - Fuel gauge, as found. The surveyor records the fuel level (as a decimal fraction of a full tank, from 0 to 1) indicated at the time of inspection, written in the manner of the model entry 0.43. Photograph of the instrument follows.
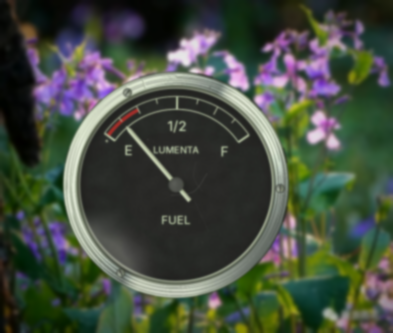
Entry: 0.125
